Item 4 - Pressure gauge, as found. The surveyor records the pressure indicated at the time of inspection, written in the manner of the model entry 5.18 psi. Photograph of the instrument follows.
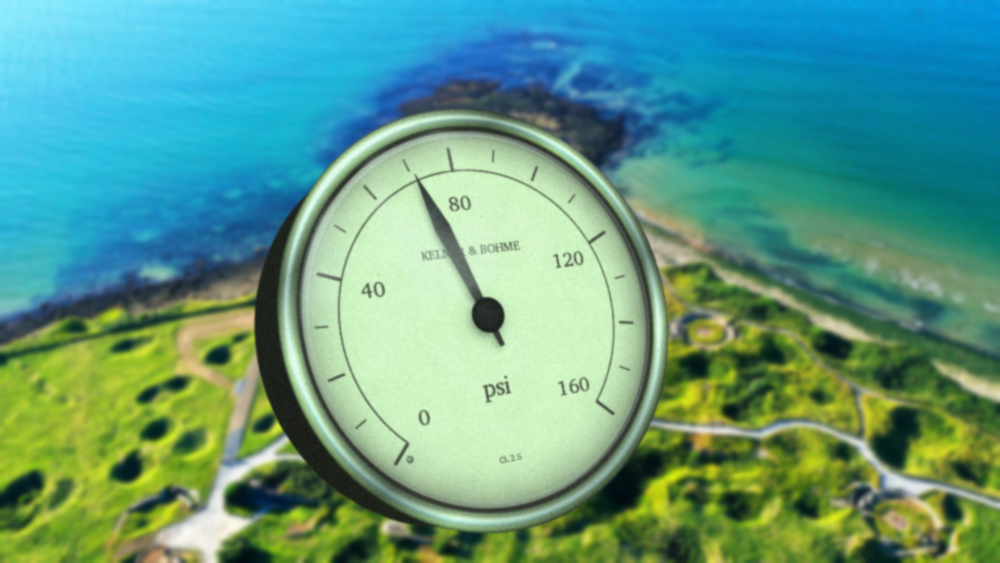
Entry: 70 psi
